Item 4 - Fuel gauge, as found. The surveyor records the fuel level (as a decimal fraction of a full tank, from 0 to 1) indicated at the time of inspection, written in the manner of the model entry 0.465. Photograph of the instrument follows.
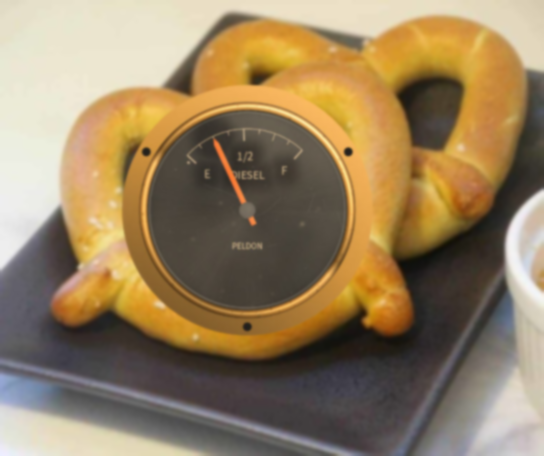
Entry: 0.25
